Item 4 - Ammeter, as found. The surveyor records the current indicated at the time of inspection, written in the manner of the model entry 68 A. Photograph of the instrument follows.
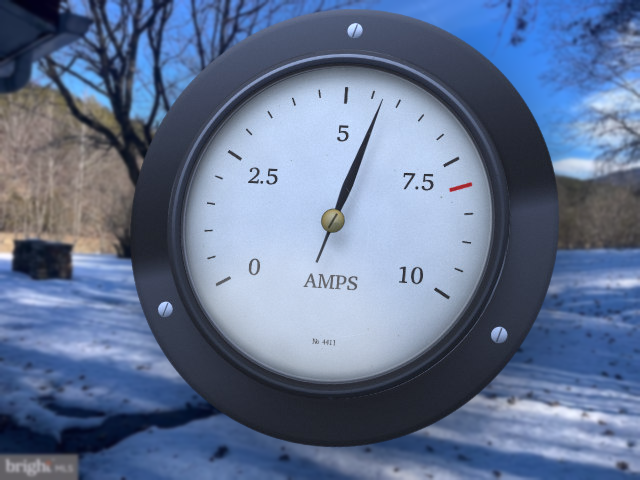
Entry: 5.75 A
